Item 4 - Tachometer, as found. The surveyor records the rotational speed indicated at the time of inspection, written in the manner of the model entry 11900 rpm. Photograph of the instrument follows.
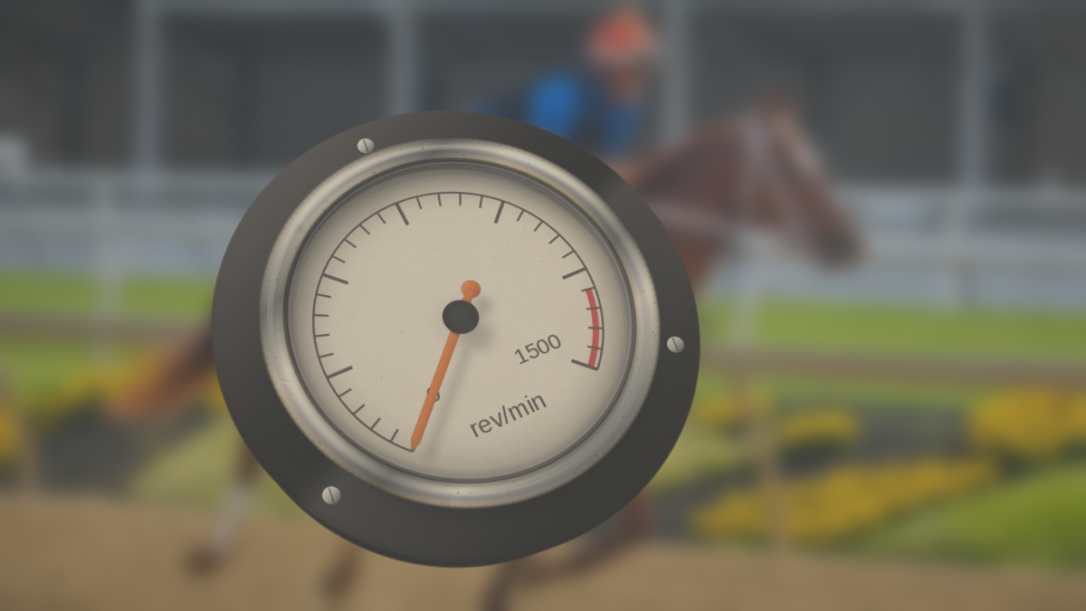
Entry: 0 rpm
